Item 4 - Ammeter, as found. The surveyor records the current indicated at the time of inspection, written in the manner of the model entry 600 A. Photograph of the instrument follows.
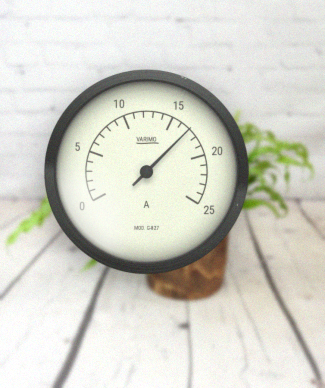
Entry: 17 A
